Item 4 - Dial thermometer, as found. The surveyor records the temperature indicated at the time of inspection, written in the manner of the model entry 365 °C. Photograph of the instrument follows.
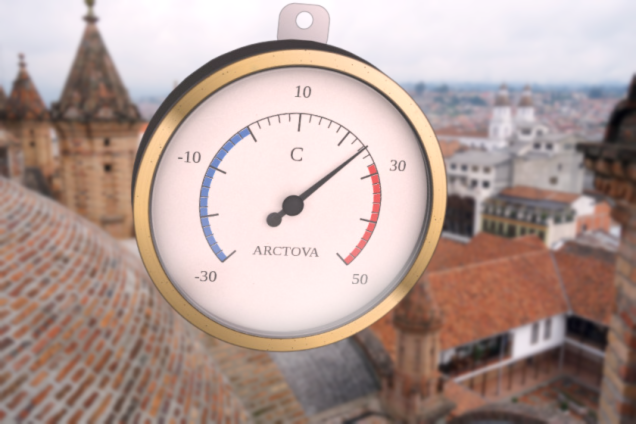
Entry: 24 °C
